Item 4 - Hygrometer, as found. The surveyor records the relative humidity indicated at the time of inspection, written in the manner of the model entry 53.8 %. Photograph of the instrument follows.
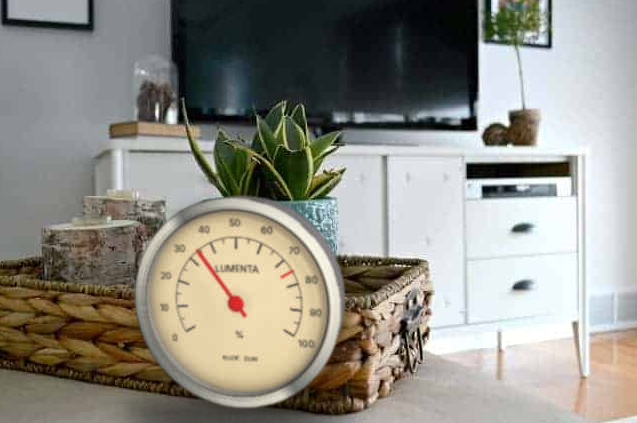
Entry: 35 %
